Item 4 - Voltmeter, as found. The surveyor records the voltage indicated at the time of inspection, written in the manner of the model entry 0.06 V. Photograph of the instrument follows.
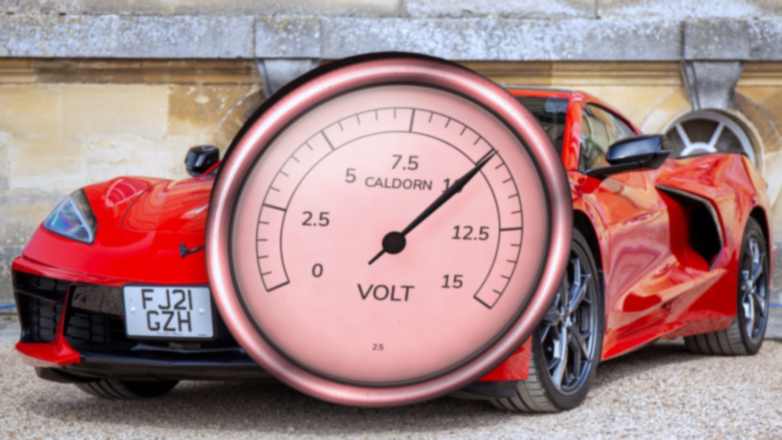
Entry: 10 V
